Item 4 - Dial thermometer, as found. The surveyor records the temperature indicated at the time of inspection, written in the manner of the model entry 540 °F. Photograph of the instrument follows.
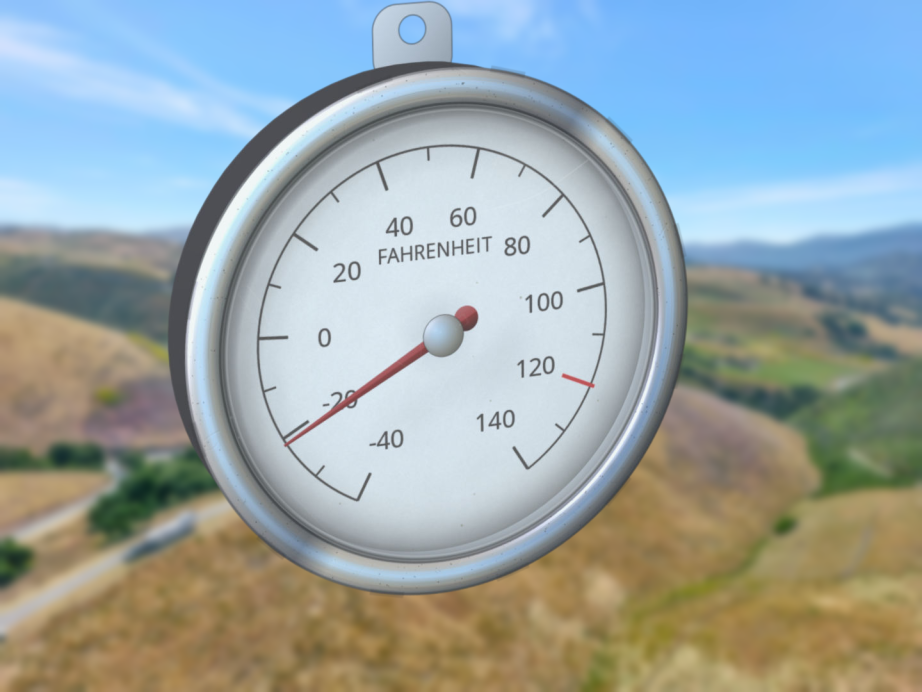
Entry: -20 °F
